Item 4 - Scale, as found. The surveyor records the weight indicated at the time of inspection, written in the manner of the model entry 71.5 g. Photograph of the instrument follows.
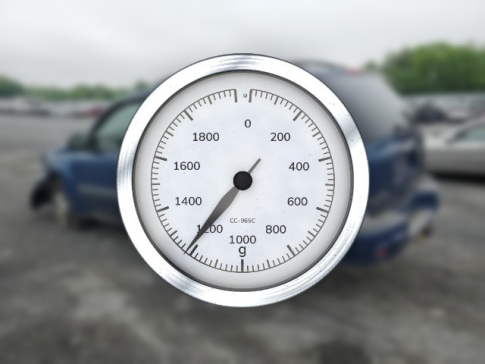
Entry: 1220 g
